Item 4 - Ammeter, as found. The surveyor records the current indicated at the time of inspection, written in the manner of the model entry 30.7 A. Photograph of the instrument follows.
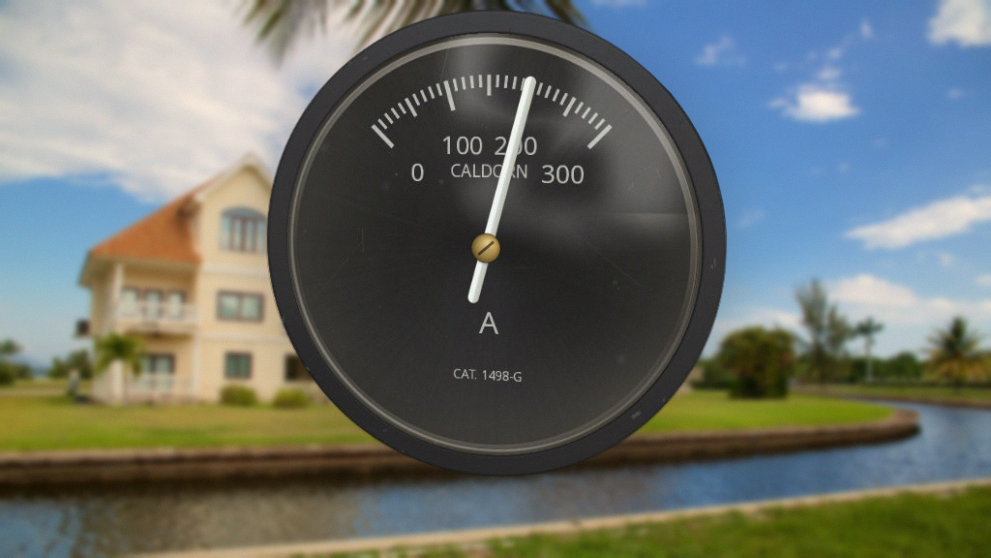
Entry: 200 A
